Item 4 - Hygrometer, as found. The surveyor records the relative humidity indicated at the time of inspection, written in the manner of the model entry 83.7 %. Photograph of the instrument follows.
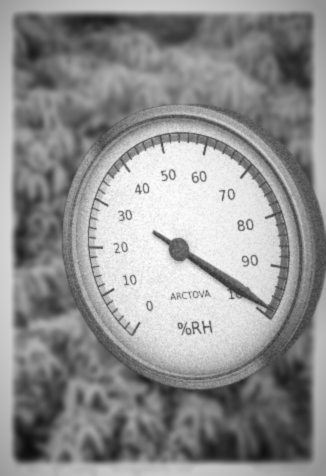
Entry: 98 %
